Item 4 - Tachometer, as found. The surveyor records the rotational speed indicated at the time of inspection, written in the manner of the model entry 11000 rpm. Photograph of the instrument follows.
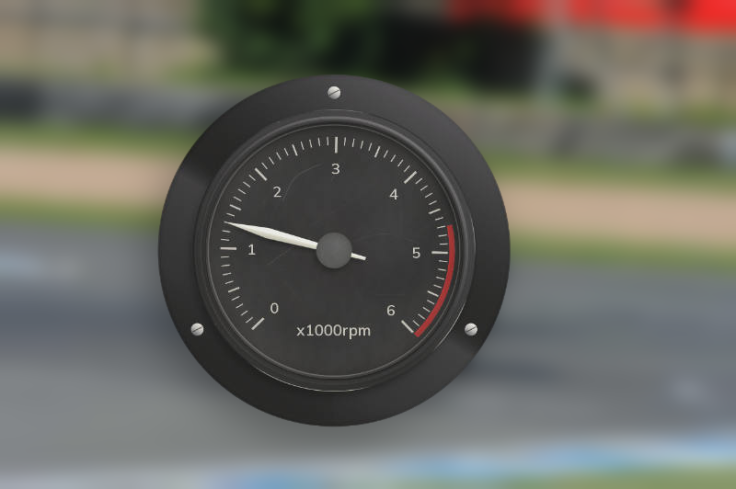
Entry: 1300 rpm
